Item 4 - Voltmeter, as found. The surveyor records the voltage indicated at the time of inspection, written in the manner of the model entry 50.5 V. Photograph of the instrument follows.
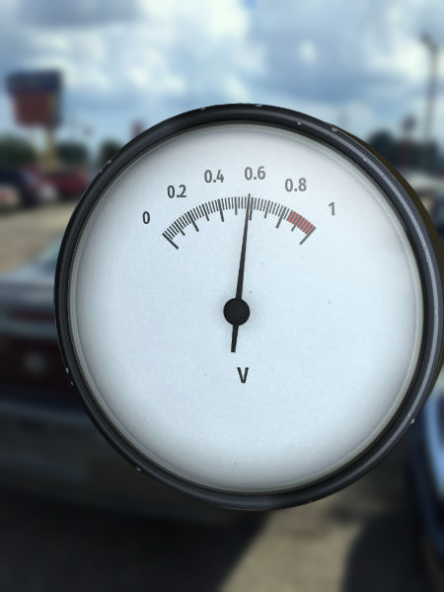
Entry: 0.6 V
